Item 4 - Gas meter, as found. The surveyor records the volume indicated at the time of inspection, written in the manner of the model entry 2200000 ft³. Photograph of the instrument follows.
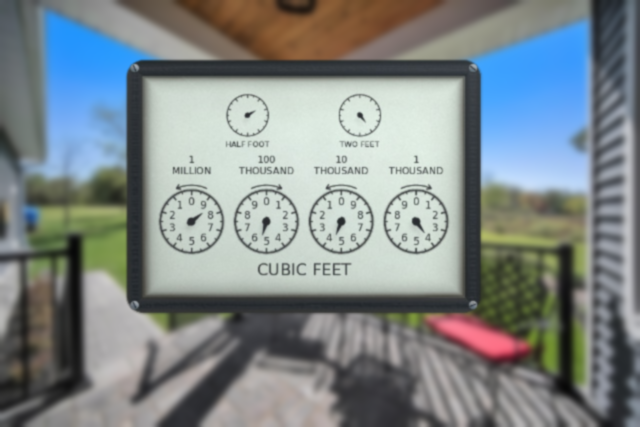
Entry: 854400 ft³
